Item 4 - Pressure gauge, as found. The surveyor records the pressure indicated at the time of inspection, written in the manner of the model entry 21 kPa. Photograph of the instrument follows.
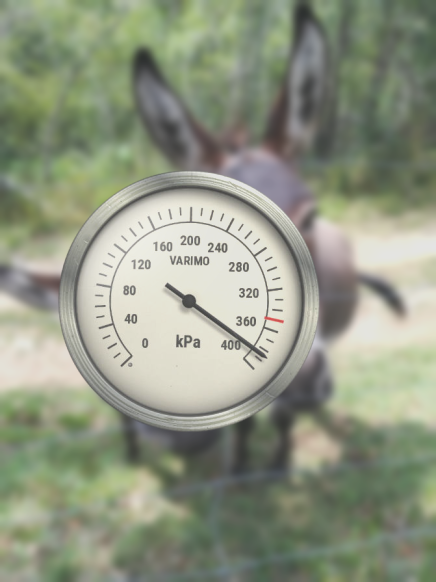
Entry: 385 kPa
